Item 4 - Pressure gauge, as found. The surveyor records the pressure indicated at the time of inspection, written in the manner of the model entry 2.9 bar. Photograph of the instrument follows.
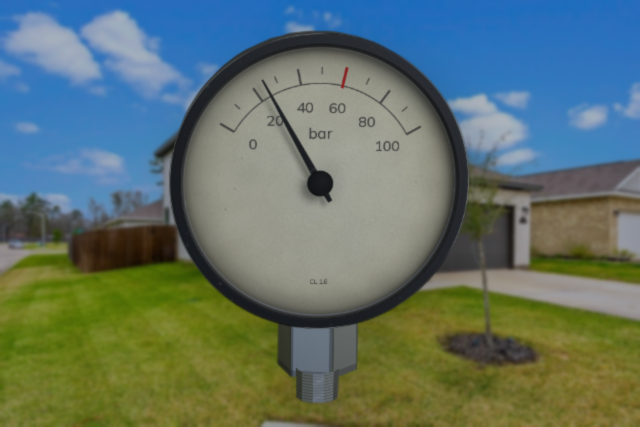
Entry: 25 bar
